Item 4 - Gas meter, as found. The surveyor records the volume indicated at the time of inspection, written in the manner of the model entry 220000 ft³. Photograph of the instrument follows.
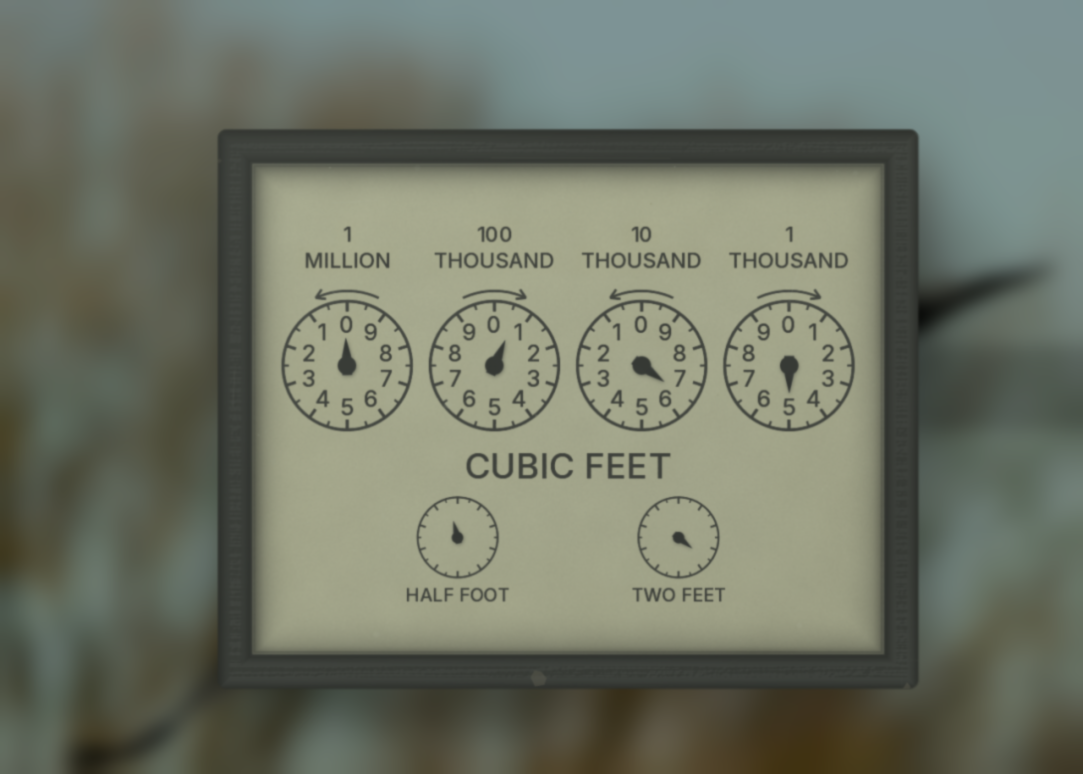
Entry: 6500 ft³
